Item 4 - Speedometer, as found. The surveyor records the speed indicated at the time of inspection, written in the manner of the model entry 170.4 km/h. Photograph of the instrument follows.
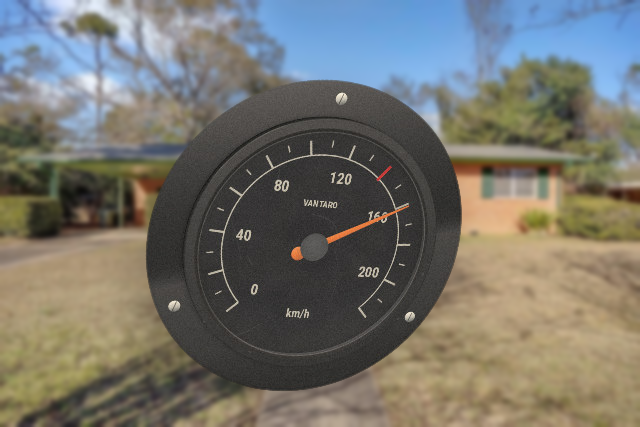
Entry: 160 km/h
